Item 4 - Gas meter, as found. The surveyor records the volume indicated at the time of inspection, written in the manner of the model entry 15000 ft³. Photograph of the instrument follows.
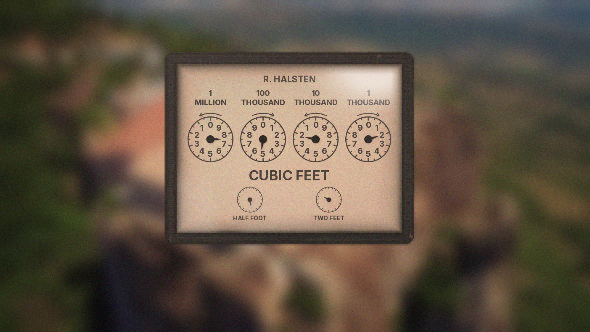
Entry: 752200 ft³
